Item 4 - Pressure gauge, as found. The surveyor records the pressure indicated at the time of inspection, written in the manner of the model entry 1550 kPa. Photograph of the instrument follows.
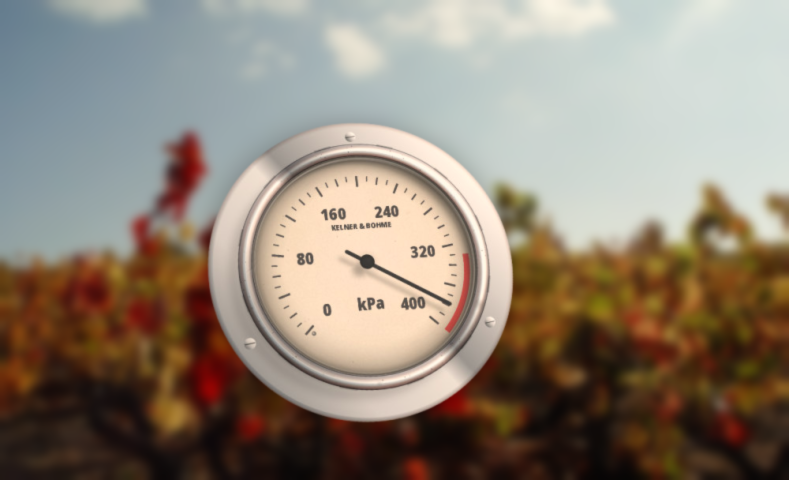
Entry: 380 kPa
